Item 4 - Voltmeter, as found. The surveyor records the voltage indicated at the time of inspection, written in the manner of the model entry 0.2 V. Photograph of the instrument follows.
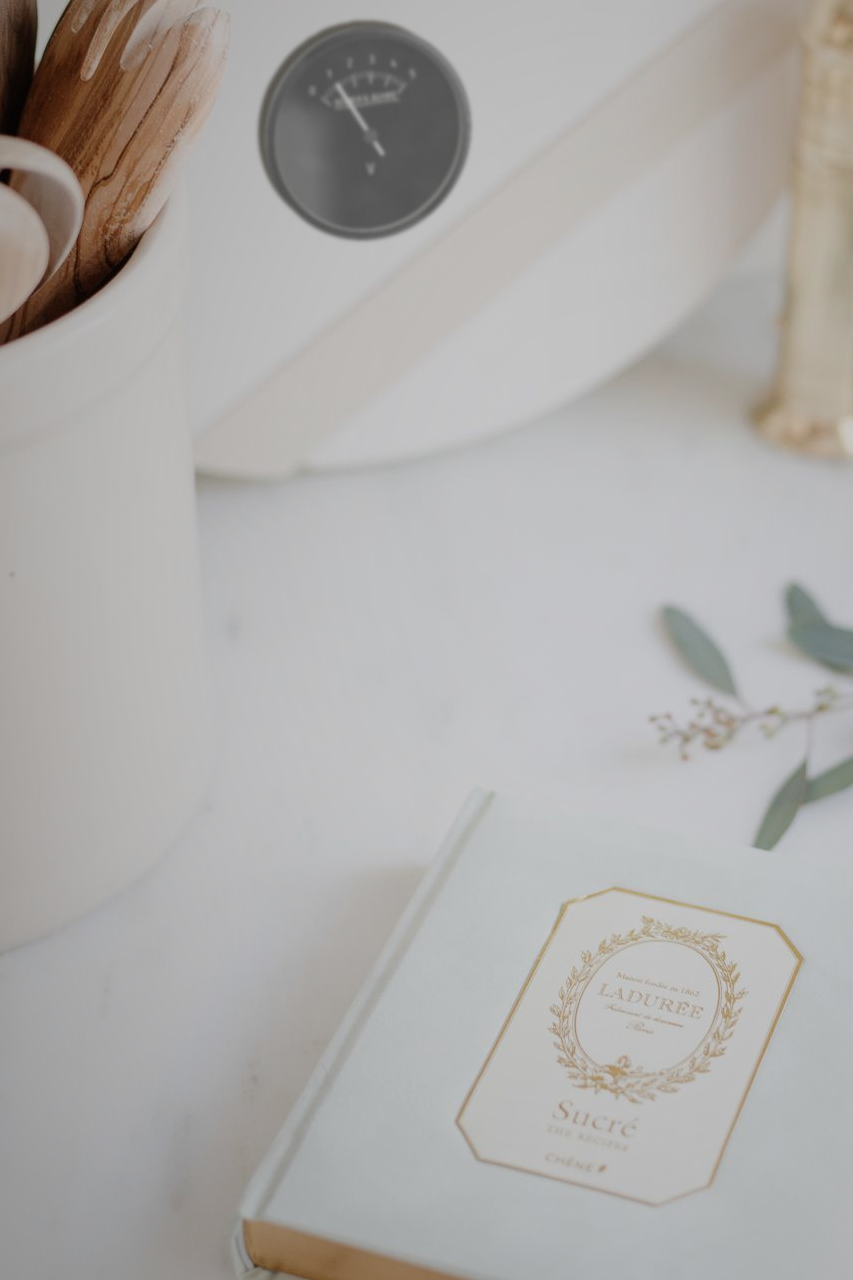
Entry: 1 V
